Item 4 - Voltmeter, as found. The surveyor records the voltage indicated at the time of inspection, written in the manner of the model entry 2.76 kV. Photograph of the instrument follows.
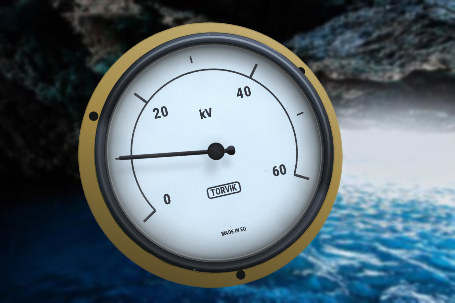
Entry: 10 kV
